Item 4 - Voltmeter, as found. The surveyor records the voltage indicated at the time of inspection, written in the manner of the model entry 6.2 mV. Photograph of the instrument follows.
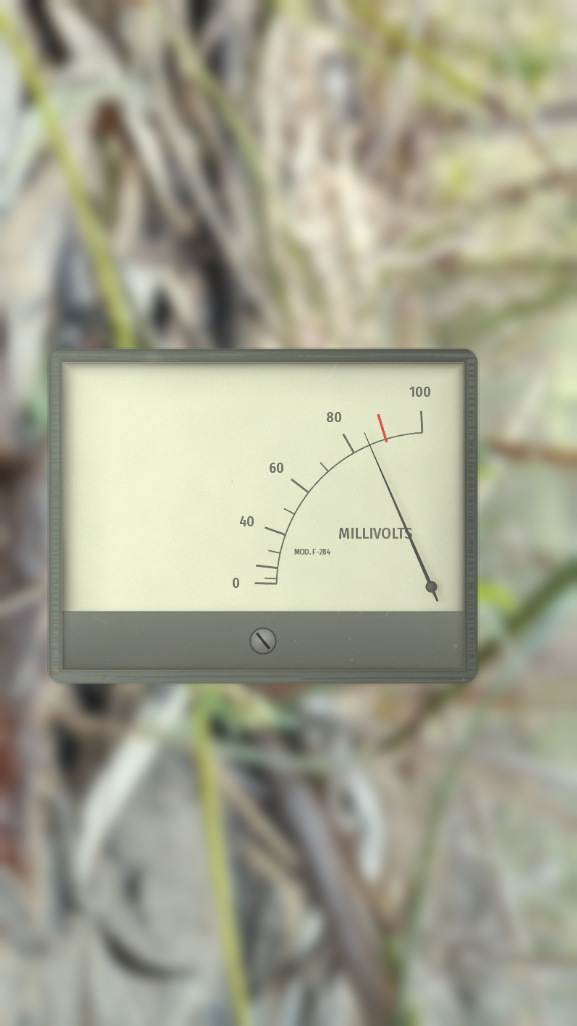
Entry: 85 mV
